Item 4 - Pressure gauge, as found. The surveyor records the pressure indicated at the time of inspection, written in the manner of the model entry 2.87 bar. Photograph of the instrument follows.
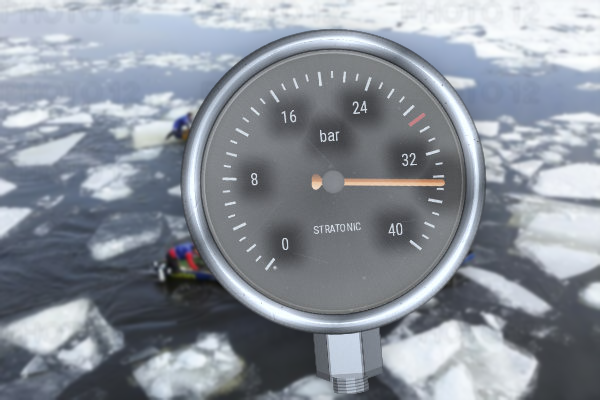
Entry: 34.5 bar
